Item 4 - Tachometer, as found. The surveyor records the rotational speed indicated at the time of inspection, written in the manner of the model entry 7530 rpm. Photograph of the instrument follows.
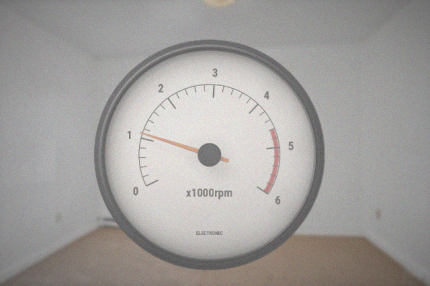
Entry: 1100 rpm
